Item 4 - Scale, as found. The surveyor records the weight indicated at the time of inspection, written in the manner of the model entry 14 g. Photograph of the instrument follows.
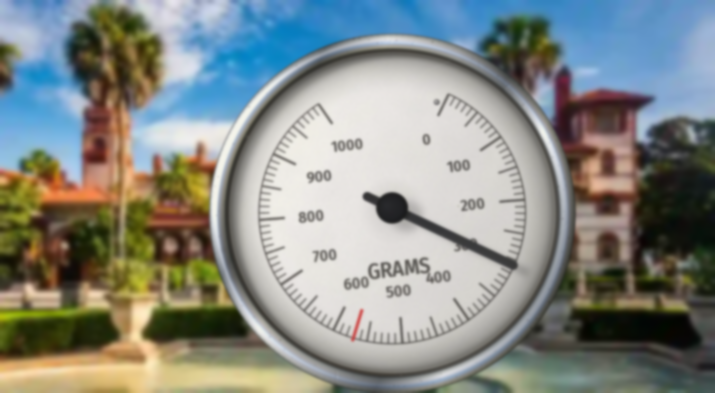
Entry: 300 g
